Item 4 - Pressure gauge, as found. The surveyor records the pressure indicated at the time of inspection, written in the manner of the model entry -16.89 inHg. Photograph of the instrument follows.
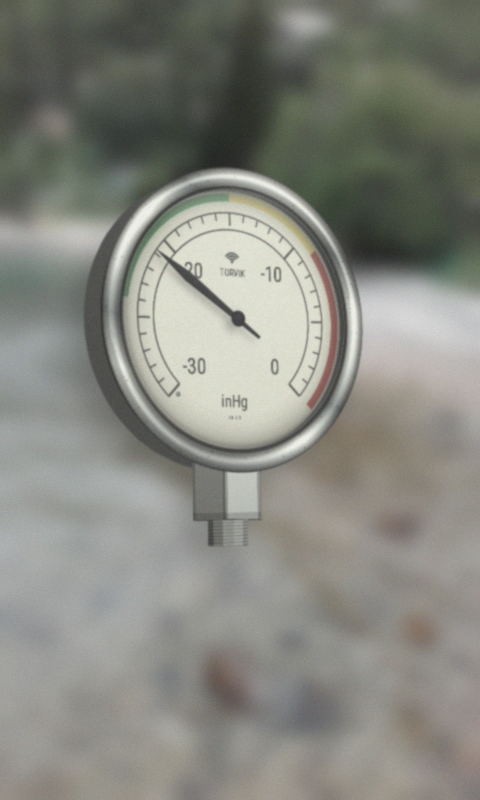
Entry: -21 inHg
